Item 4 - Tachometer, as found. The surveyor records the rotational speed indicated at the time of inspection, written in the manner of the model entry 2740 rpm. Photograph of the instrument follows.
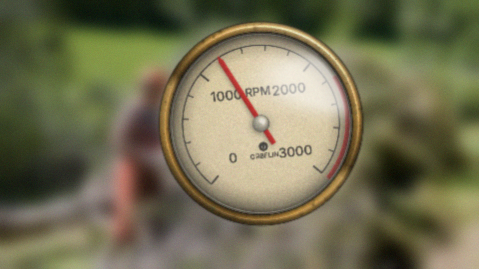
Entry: 1200 rpm
